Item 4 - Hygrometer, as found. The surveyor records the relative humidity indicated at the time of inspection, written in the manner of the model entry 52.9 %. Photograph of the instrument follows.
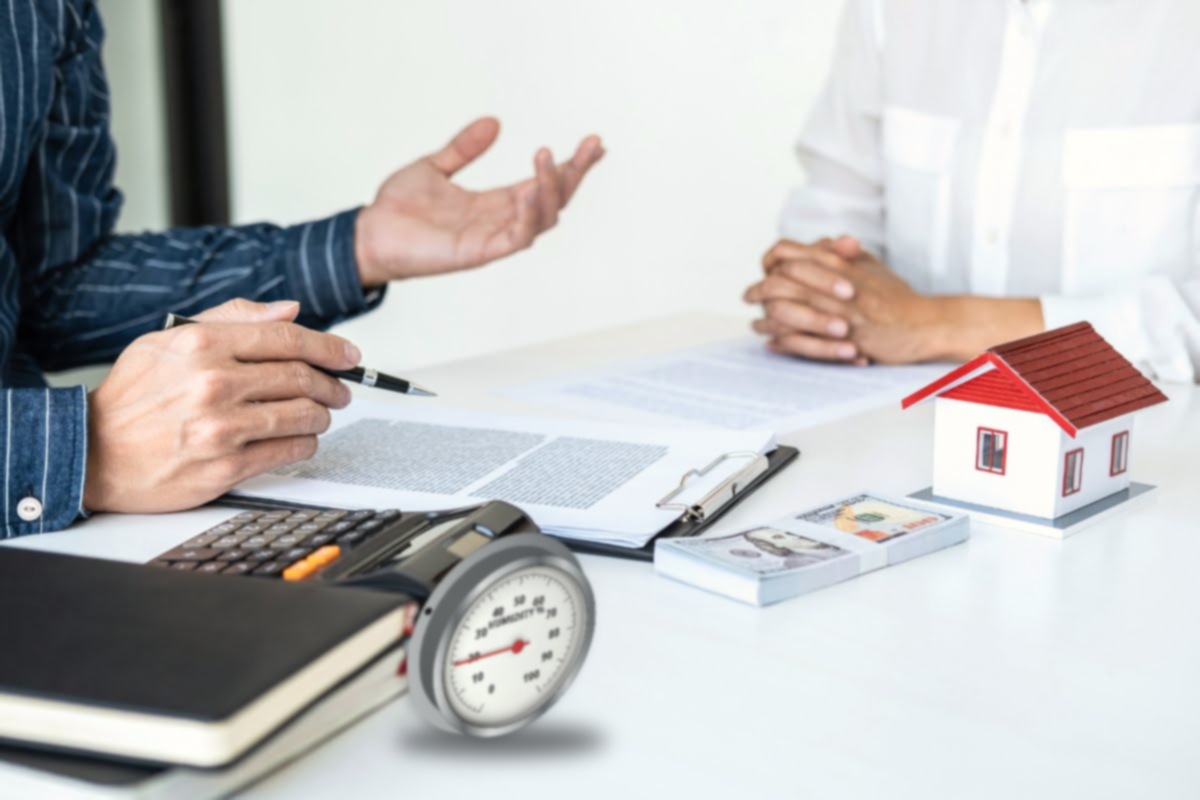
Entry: 20 %
